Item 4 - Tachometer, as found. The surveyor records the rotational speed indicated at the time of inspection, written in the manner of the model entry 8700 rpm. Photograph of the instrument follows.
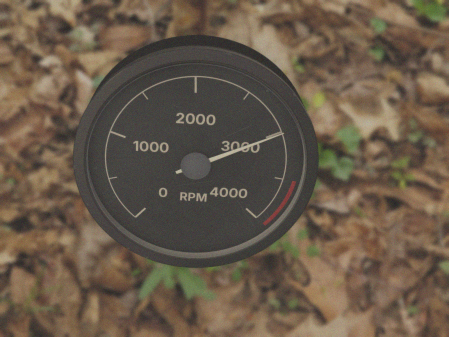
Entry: 3000 rpm
